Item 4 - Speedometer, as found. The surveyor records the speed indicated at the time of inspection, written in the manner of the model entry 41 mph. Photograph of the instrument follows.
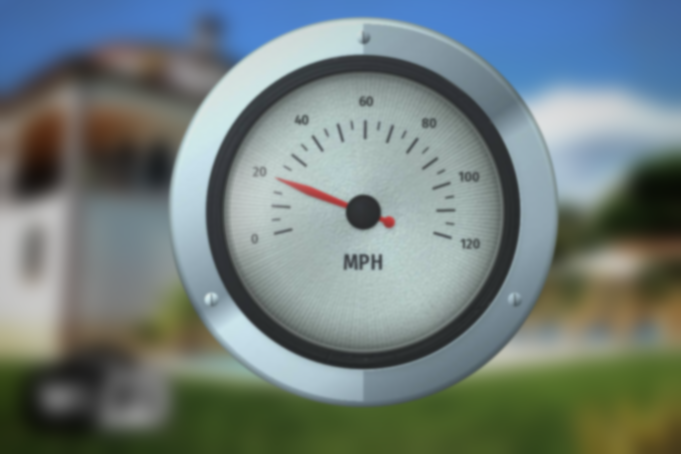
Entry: 20 mph
